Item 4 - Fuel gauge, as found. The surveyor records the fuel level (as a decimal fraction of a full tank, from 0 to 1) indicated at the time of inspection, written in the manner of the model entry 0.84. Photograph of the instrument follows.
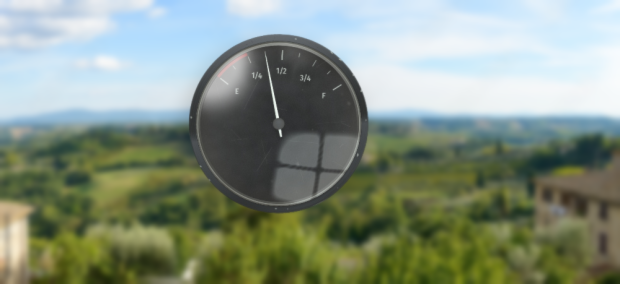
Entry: 0.375
